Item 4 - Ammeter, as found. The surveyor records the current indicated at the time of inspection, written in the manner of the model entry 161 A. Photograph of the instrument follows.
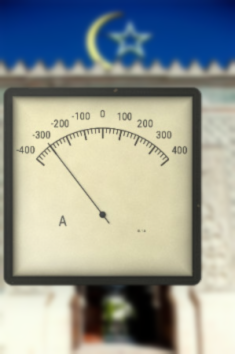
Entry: -300 A
